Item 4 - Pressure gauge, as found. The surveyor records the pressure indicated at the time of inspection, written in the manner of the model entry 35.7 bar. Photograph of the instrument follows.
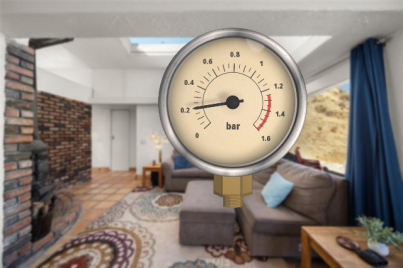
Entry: 0.2 bar
